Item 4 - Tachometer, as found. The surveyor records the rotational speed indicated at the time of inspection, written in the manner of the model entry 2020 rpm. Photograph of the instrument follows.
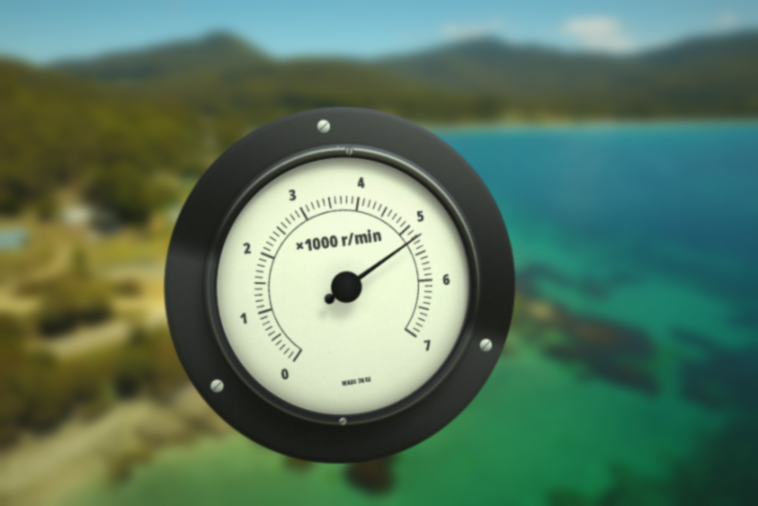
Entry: 5200 rpm
